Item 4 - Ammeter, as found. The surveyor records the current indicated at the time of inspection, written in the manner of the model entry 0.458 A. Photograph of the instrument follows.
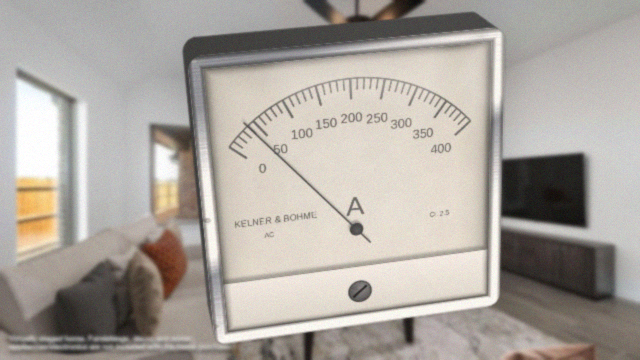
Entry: 40 A
